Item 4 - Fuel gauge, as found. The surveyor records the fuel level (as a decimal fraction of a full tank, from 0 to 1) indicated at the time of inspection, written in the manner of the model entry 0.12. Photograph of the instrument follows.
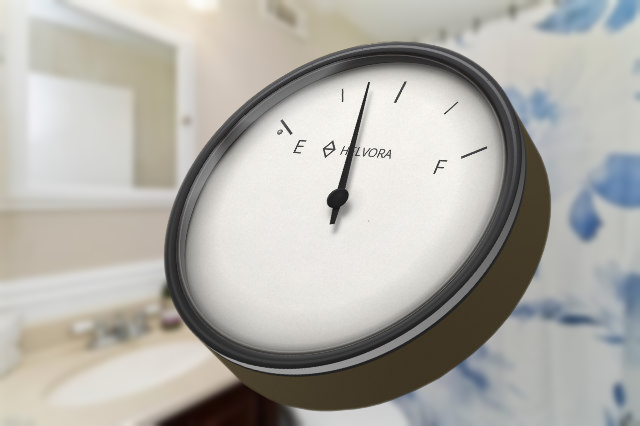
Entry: 0.375
